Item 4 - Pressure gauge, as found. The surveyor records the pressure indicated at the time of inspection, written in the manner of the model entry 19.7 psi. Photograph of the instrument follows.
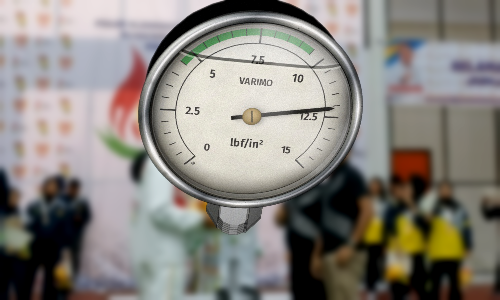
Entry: 12 psi
